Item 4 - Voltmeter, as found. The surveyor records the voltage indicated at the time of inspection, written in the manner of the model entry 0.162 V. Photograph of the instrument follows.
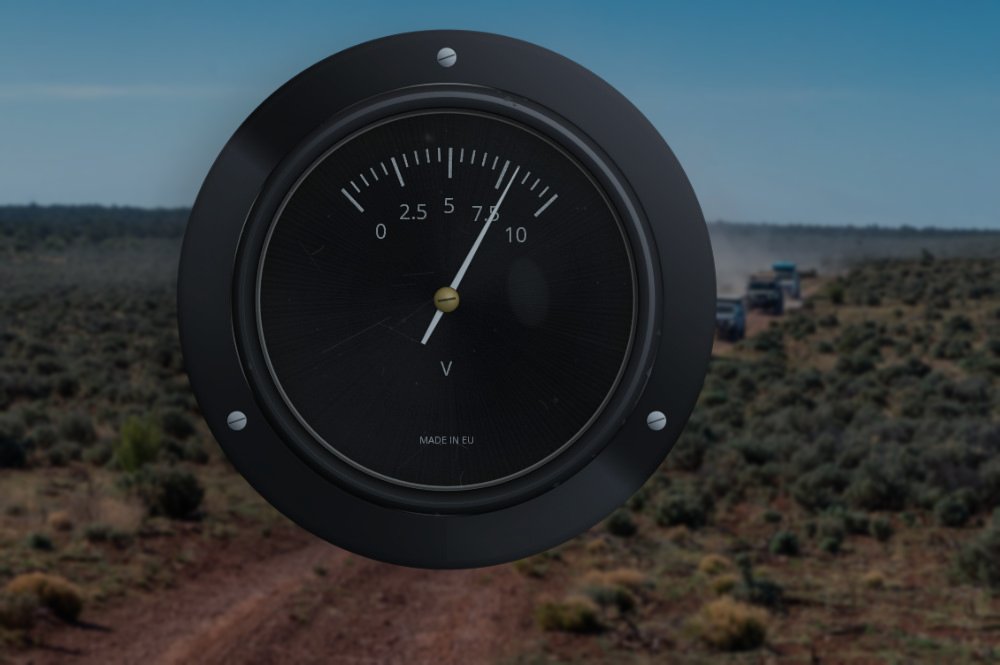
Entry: 8 V
